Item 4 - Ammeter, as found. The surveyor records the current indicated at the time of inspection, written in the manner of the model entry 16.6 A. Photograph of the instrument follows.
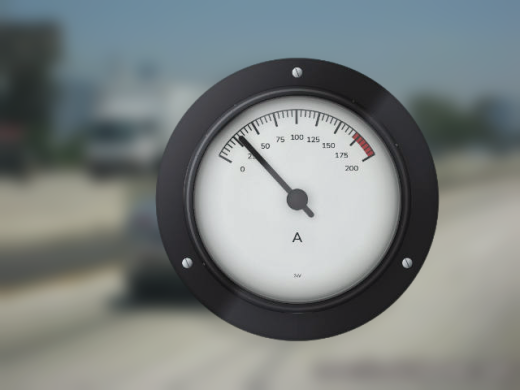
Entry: 30 A
